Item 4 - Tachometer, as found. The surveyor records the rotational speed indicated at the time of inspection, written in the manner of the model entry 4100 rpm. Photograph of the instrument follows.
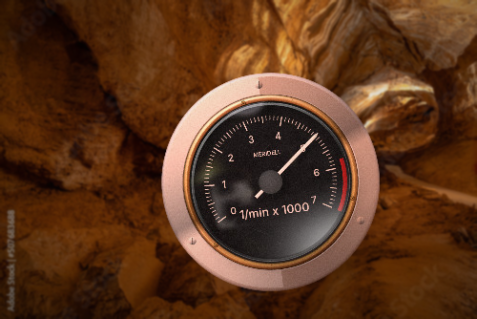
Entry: 5000 rpm
